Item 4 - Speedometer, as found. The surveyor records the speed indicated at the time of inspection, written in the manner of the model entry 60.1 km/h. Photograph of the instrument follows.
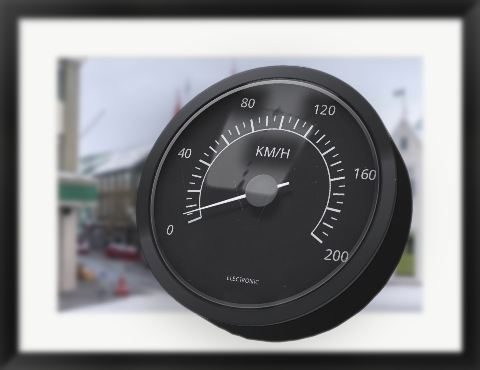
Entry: 5 km/h
